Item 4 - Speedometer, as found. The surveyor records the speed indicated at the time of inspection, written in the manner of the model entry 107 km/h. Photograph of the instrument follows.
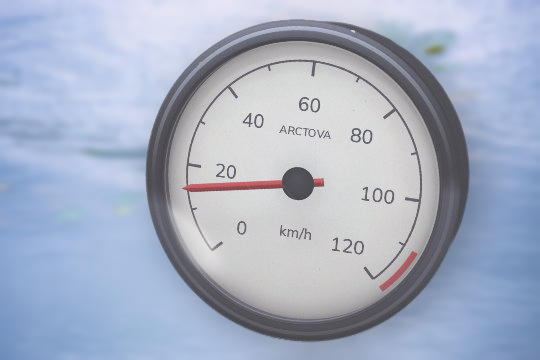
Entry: 15 km/h
